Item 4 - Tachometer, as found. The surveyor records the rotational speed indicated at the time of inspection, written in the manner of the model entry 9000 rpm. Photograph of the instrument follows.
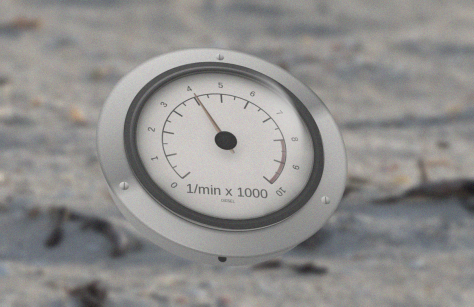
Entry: 4000 rpm
